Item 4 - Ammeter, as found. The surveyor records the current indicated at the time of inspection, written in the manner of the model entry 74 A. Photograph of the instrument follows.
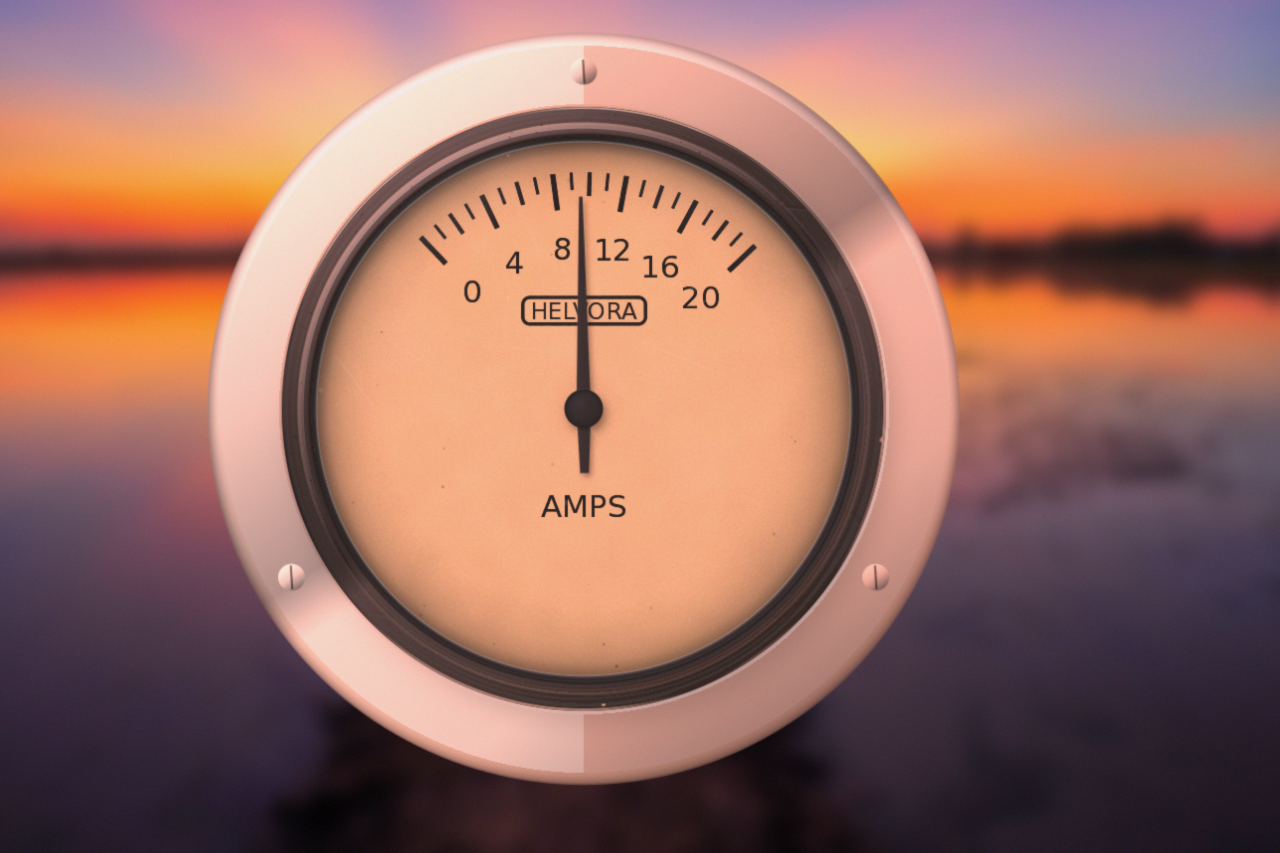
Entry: 9.5 A
